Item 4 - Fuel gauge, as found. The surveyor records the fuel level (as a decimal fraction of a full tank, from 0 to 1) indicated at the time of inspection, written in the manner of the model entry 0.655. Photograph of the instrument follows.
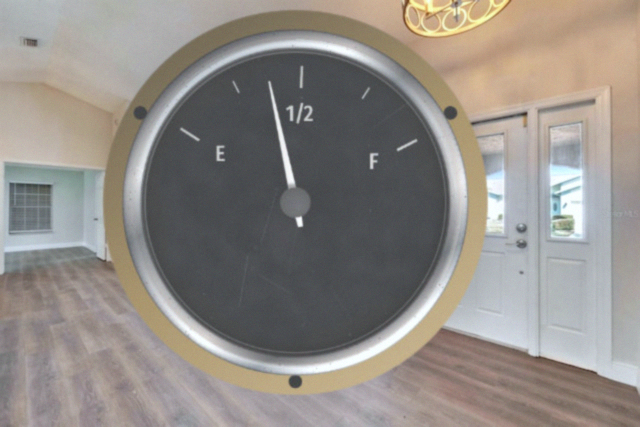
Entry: 0.375
